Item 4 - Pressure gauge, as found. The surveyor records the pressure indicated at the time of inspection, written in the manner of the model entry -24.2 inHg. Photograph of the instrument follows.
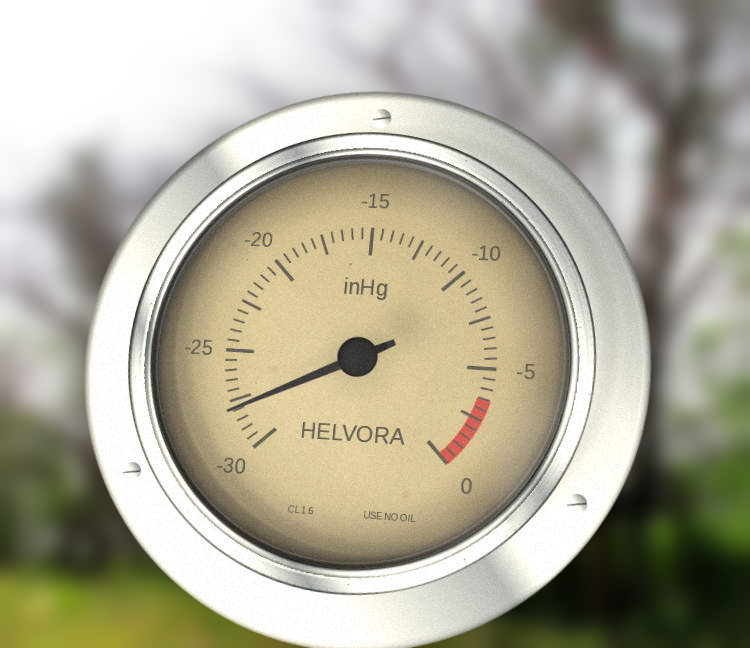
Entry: -28 inHg
